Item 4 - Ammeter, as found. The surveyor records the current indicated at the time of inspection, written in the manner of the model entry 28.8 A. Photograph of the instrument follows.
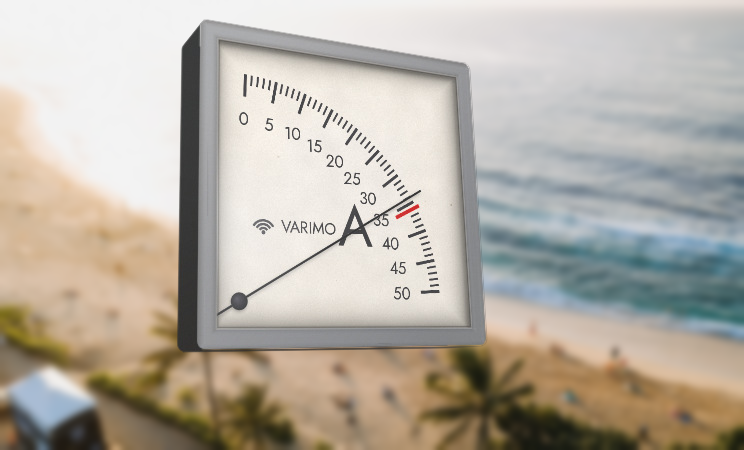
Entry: 34 A
